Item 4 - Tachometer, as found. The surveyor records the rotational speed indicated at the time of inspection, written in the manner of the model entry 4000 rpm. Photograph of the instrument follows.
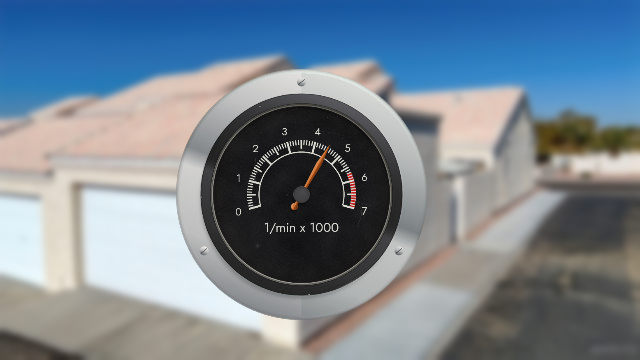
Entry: 4500 rpm
